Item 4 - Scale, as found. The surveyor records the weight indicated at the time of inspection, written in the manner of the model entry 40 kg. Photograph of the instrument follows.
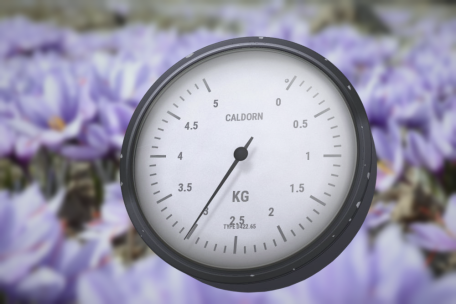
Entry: 3 kg
